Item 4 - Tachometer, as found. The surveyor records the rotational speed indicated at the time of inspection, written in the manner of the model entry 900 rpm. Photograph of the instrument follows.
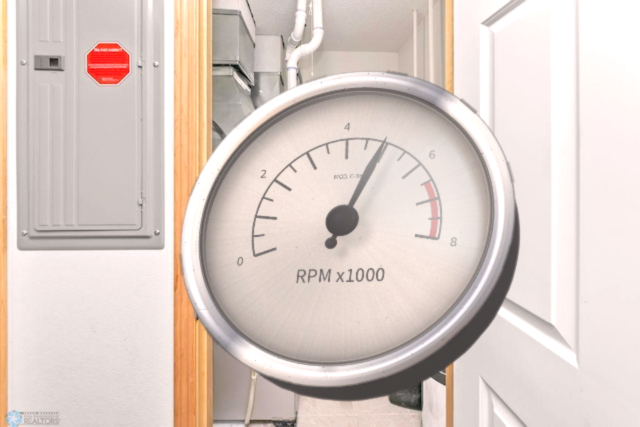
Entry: 5000 rpm
